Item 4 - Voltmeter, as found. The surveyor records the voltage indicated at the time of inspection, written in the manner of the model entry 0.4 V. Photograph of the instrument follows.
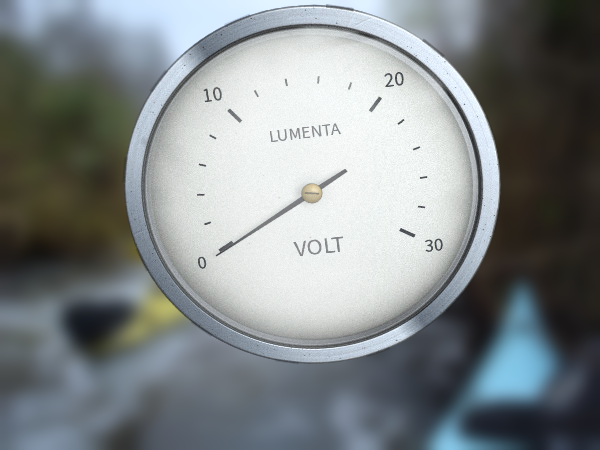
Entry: 0 V
